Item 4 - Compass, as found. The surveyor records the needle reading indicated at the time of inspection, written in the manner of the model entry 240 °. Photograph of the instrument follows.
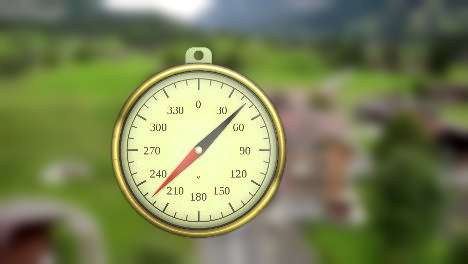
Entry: 225 °
